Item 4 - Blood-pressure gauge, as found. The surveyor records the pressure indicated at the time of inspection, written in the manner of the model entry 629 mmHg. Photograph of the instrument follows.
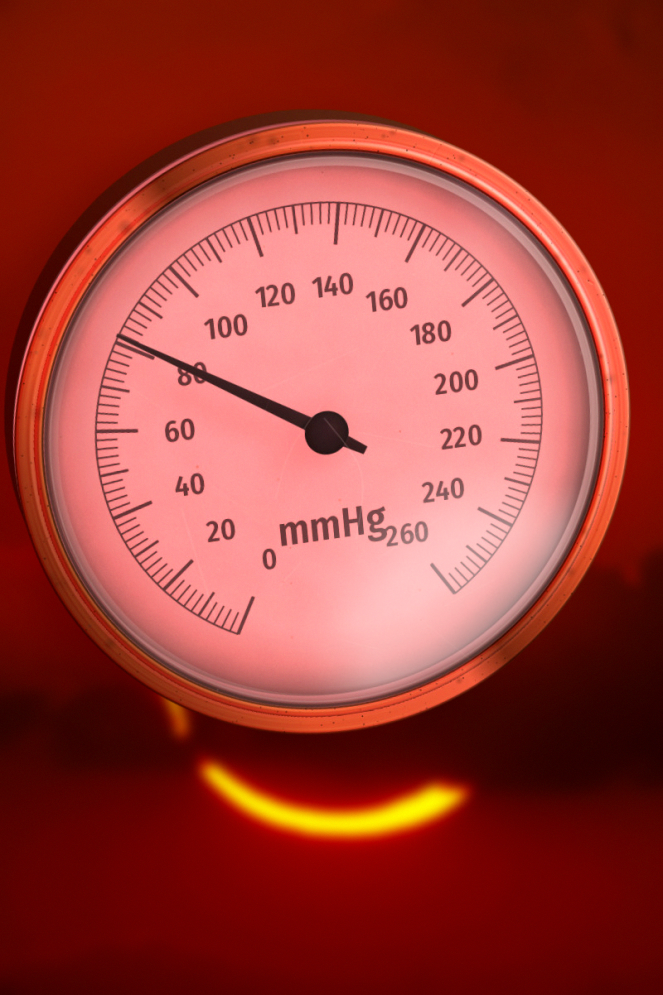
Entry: 82 mmHg
